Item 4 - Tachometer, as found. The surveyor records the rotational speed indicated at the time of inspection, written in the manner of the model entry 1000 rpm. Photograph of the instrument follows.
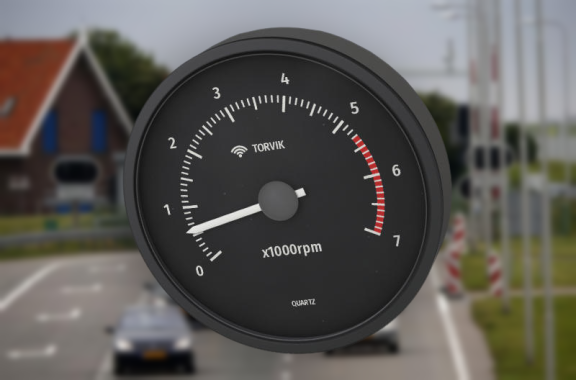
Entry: 600 rpm
